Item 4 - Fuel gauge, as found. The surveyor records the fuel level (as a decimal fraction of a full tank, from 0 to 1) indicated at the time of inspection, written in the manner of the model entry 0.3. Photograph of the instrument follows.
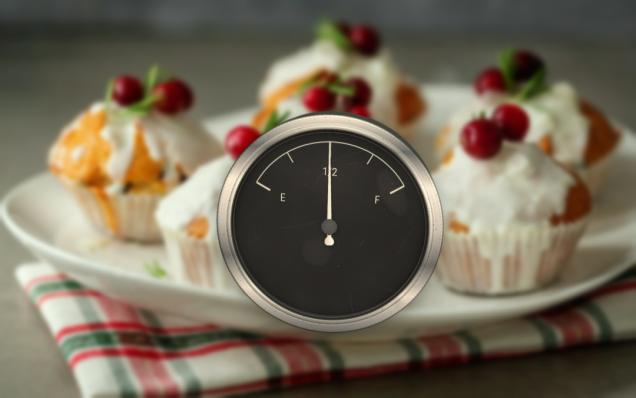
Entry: 0.5
